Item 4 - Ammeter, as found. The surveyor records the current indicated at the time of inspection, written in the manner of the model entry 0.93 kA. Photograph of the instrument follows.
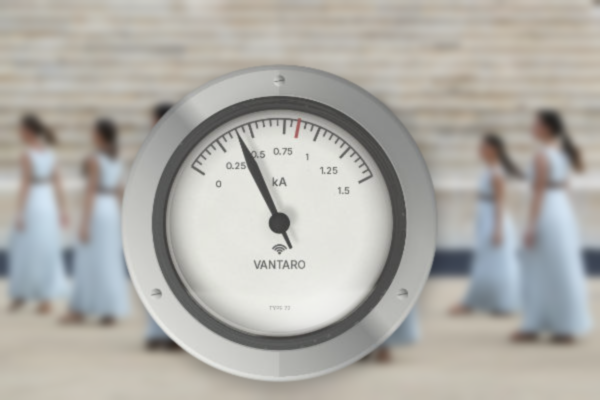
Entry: 0.4 kA
